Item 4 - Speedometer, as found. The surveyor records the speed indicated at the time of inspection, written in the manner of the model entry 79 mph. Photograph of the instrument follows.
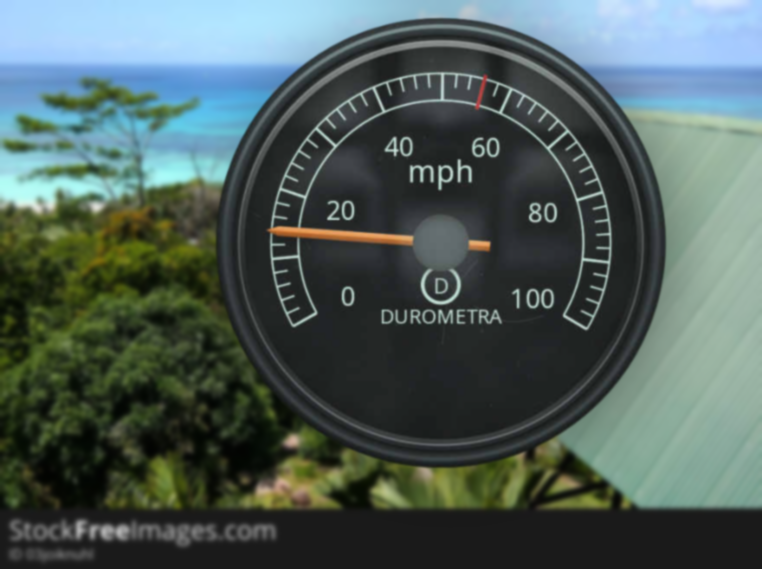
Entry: 14 mph
